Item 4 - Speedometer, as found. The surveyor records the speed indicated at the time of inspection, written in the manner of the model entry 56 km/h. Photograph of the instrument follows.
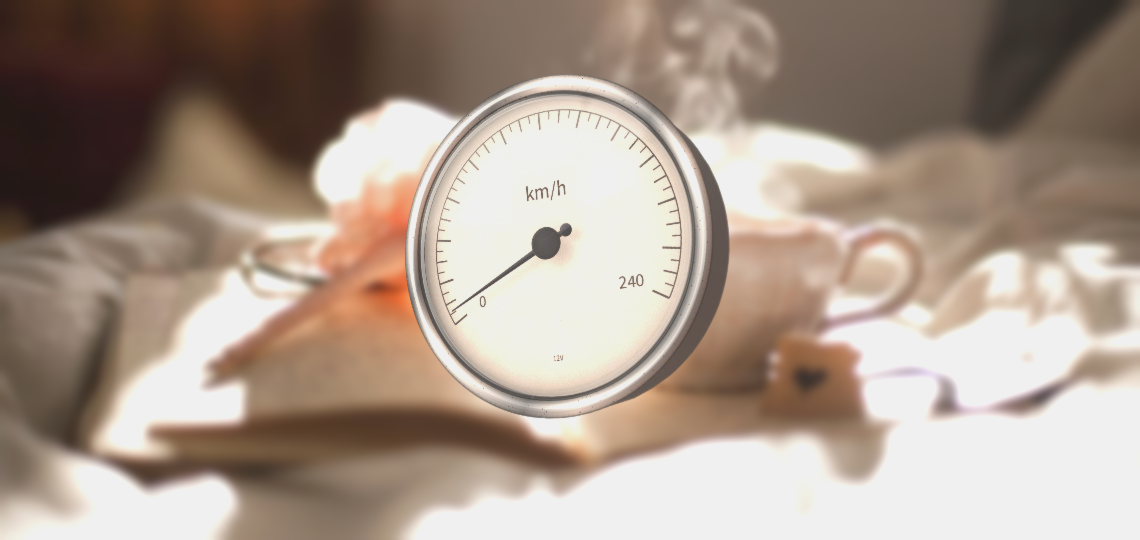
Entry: 5 km/h
